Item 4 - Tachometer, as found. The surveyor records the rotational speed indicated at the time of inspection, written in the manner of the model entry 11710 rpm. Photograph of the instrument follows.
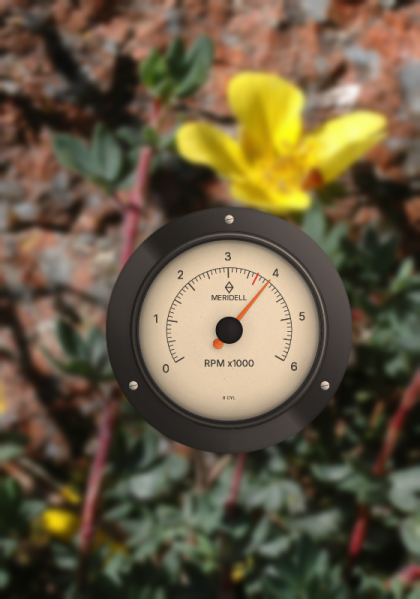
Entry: 4000 rpm
